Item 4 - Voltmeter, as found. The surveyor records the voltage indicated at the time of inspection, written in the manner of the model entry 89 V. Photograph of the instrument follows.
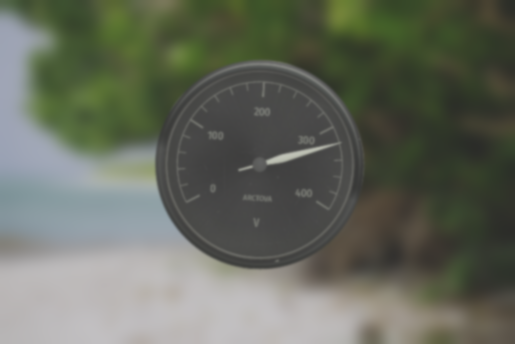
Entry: 320 V
